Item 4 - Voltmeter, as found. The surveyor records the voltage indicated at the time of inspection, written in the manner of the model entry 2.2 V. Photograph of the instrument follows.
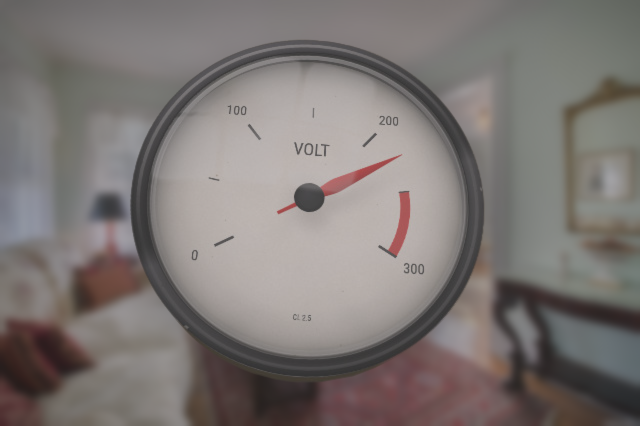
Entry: 225 V
